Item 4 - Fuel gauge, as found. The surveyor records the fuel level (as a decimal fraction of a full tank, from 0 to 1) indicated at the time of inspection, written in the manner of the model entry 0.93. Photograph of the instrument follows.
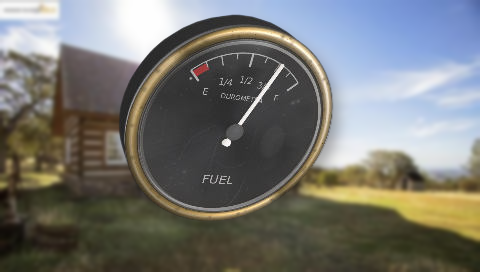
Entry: 0.75
